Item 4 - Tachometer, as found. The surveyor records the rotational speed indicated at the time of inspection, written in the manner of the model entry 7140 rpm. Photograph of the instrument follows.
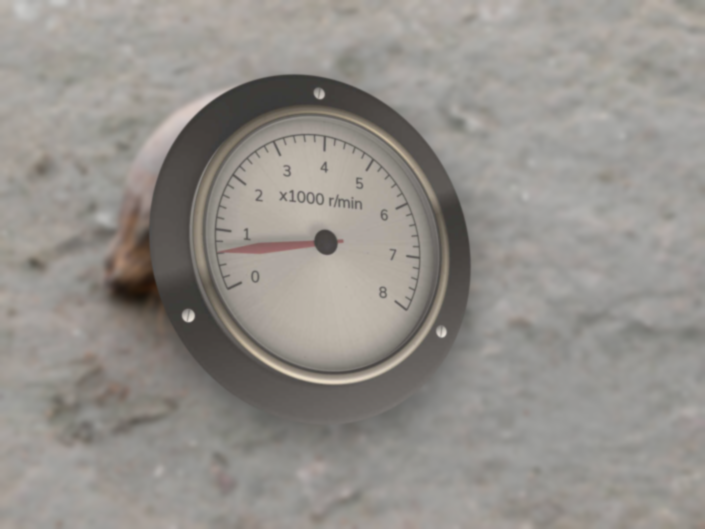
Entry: 600 rpm
